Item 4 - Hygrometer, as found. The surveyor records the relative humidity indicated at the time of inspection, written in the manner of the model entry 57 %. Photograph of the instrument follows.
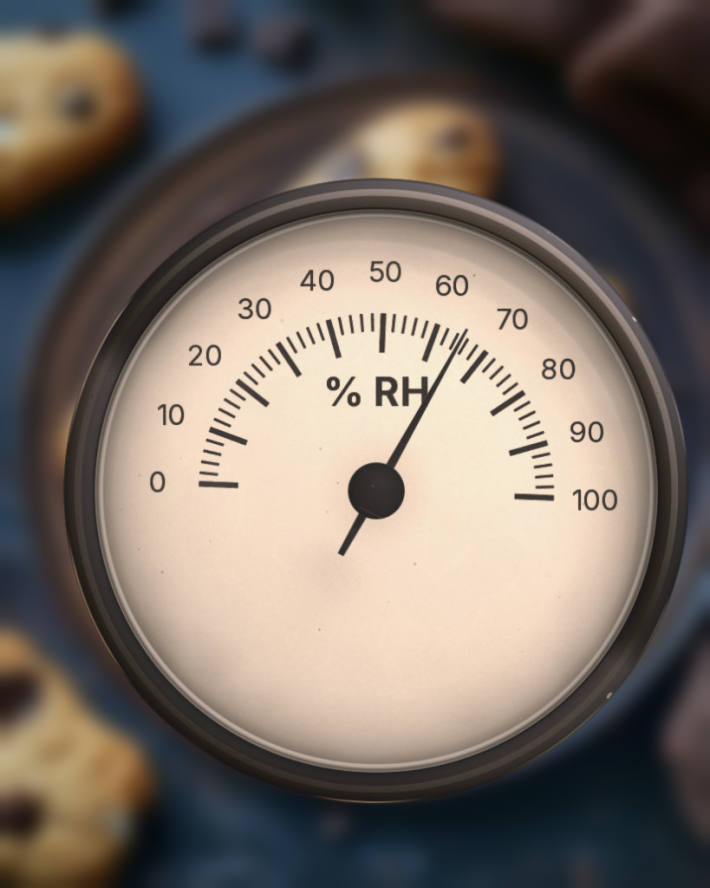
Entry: 65 %
